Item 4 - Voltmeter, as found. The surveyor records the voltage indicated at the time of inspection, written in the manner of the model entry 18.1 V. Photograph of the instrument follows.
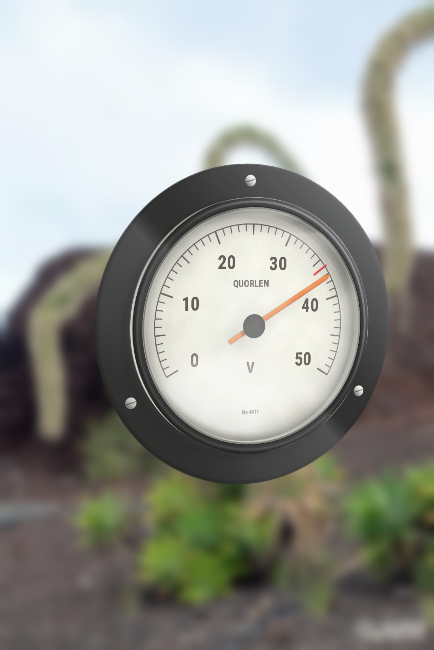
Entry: 37 V
